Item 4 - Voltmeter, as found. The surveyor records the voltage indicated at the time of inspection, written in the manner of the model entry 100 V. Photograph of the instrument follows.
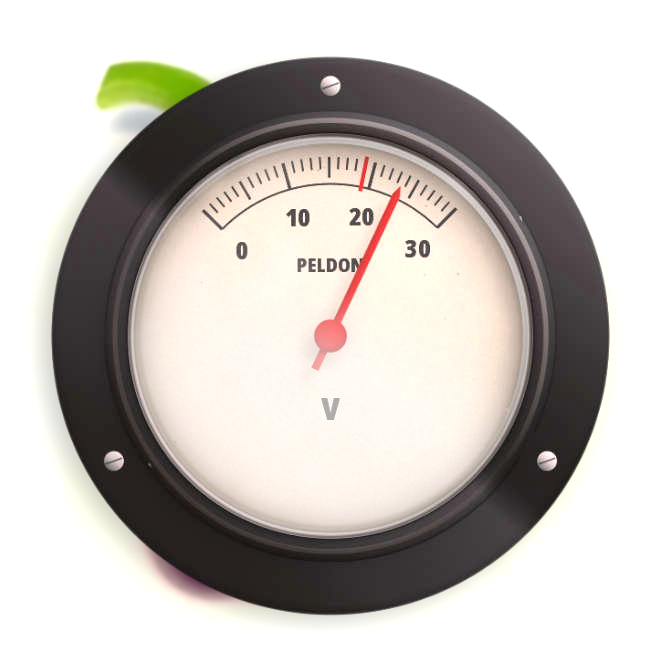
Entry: 23.5 V
